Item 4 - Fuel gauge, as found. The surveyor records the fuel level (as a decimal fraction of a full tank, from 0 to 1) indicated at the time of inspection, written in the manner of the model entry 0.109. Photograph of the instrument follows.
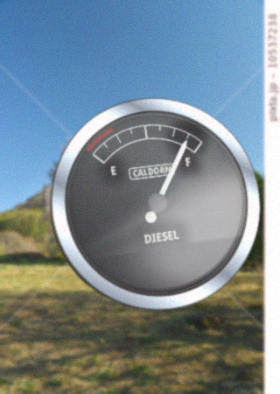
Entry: 0.875
